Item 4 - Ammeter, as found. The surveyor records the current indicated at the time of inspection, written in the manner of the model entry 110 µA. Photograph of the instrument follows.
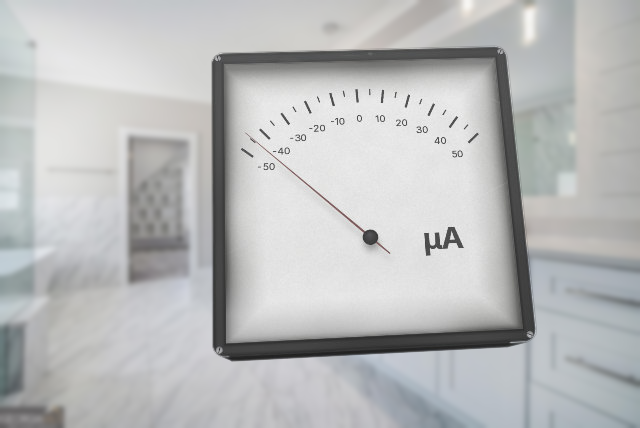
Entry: -45 µA
